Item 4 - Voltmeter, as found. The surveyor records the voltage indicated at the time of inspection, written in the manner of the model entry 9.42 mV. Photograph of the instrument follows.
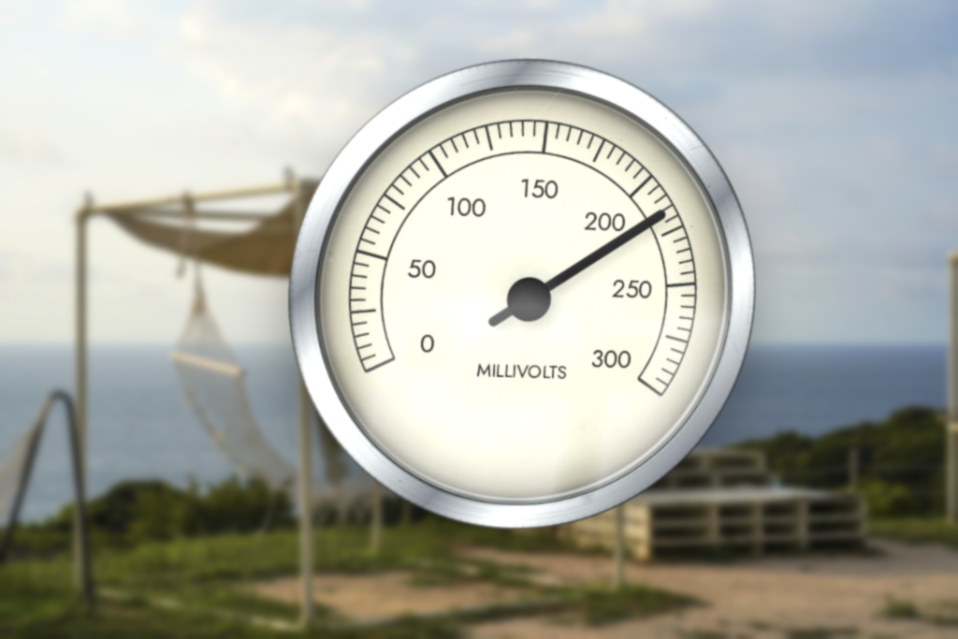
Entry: 215 mV
